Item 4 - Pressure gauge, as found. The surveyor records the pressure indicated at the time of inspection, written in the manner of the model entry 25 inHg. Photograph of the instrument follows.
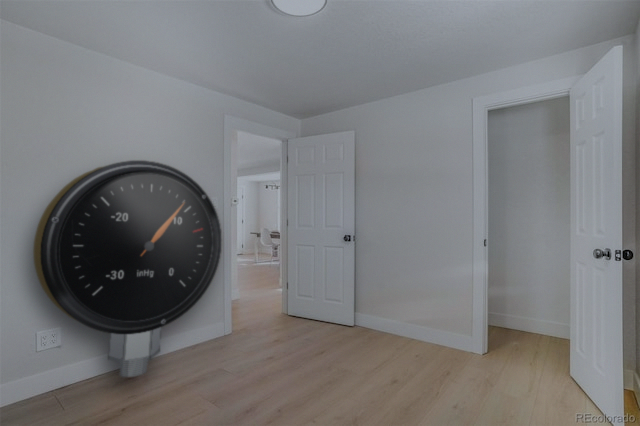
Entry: -11 inHg
